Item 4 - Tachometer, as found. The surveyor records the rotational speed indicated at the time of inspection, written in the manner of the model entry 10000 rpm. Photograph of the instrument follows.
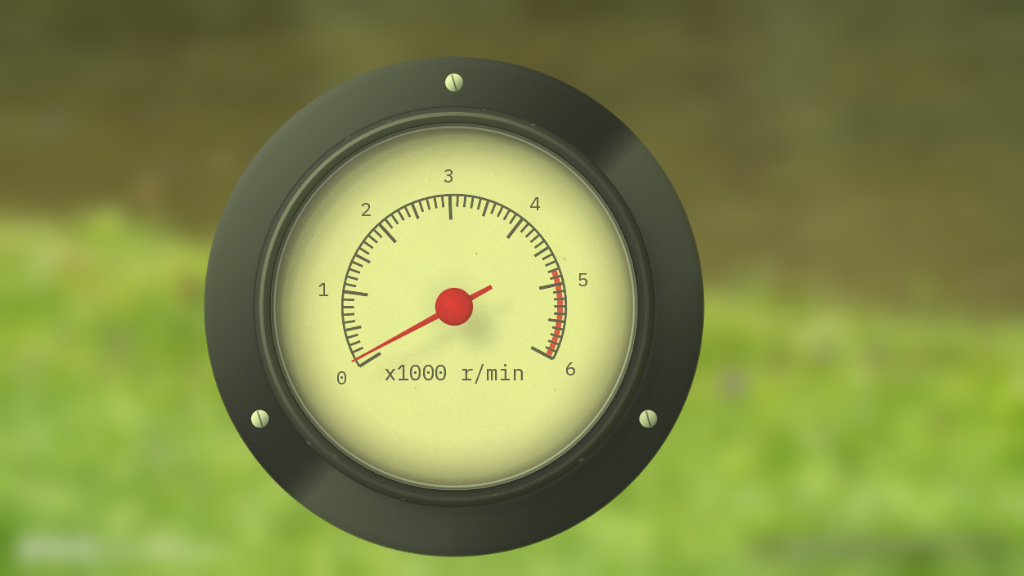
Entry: 100 rpm
